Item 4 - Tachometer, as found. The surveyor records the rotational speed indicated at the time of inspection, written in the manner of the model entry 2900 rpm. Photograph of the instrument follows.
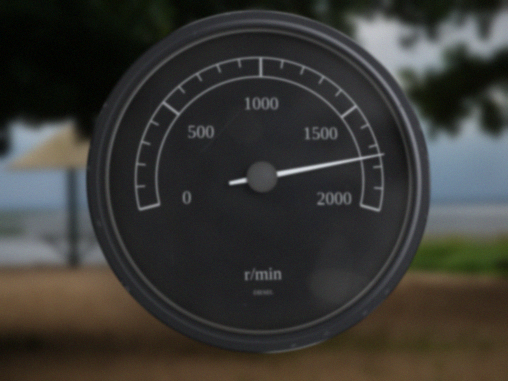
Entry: 1750 rpm
